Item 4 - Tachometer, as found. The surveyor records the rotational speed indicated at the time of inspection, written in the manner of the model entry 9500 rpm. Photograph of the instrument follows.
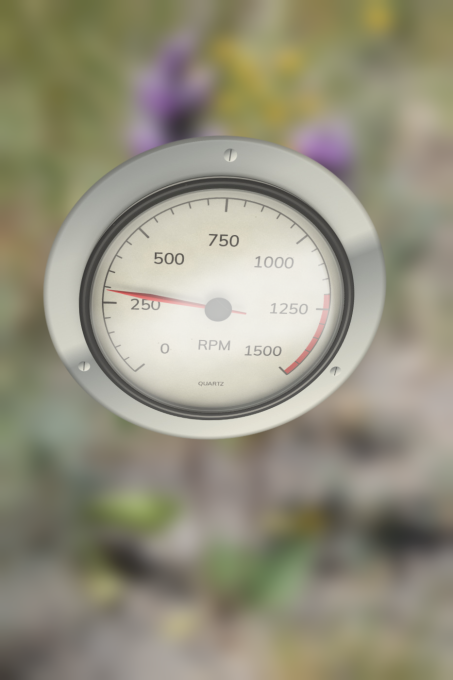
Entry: 300 rpm
